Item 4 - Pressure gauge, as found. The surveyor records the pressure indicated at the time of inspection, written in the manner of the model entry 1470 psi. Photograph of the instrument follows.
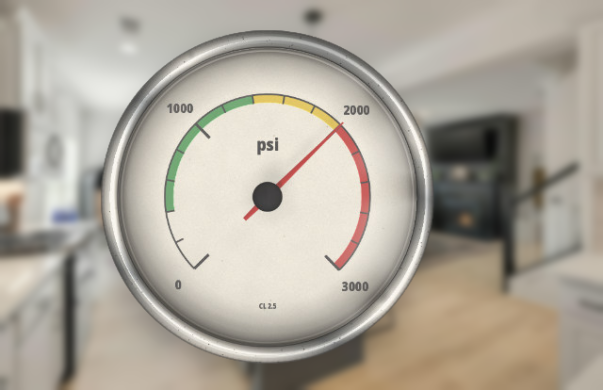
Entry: 2000 psi
